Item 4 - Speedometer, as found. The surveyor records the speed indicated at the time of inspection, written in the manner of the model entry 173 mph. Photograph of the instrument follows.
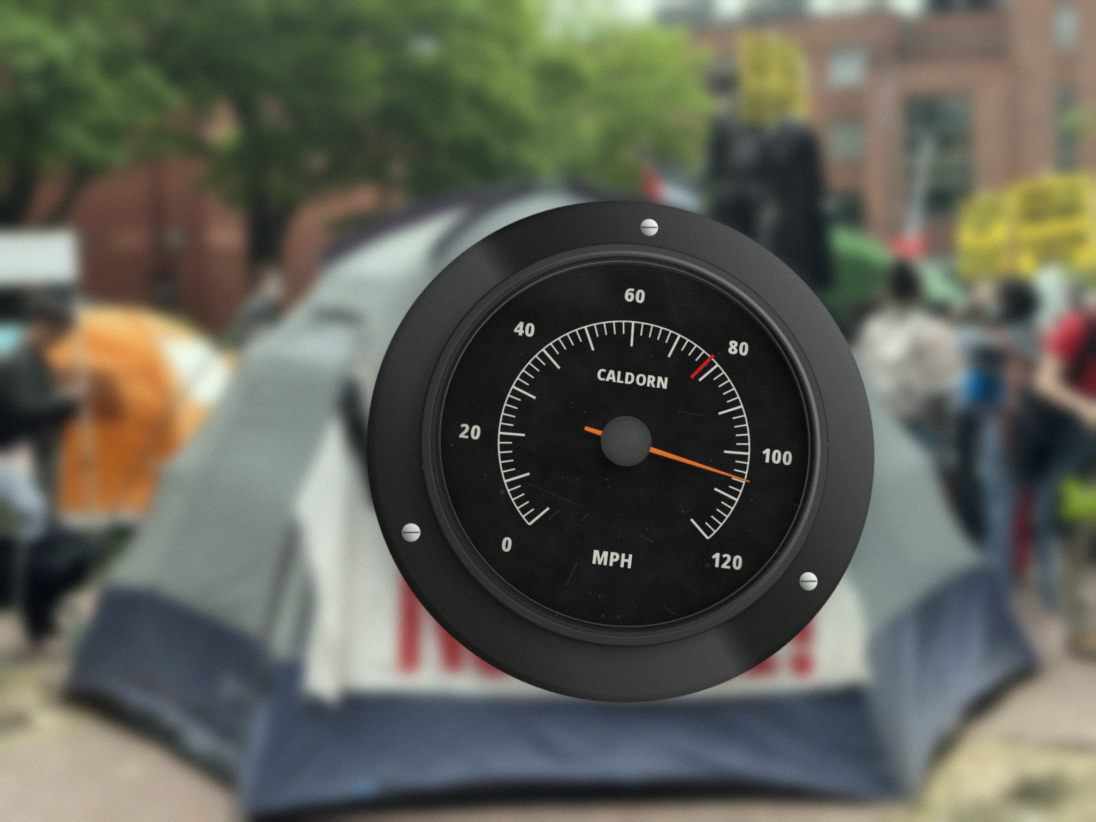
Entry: 106 mph
